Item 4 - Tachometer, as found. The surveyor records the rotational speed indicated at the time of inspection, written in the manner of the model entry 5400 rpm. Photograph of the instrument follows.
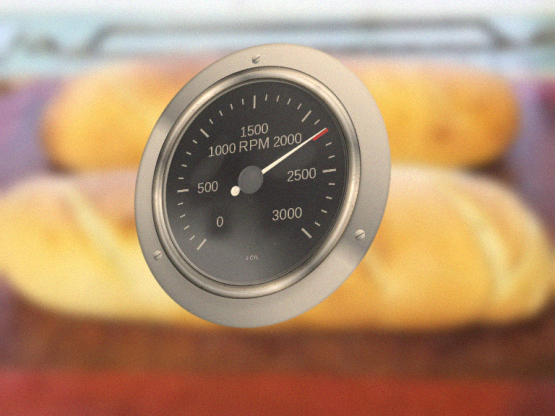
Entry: 2200 rpm
